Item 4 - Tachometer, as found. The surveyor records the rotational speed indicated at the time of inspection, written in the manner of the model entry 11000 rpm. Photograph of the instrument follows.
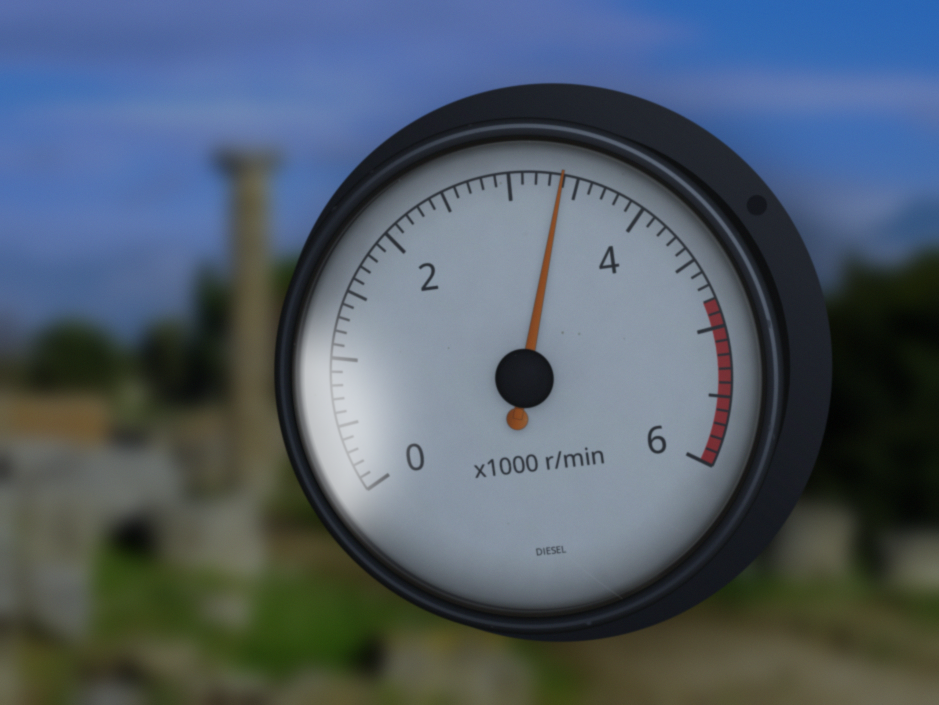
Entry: 3400 rpm
